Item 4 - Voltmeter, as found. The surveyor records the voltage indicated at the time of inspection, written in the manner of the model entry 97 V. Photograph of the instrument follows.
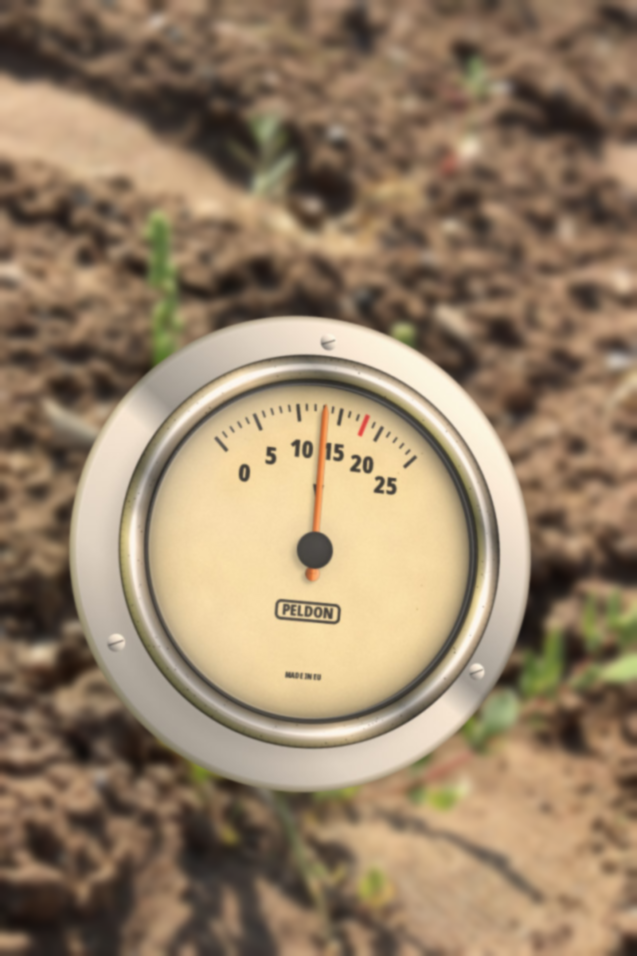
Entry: 13 V
